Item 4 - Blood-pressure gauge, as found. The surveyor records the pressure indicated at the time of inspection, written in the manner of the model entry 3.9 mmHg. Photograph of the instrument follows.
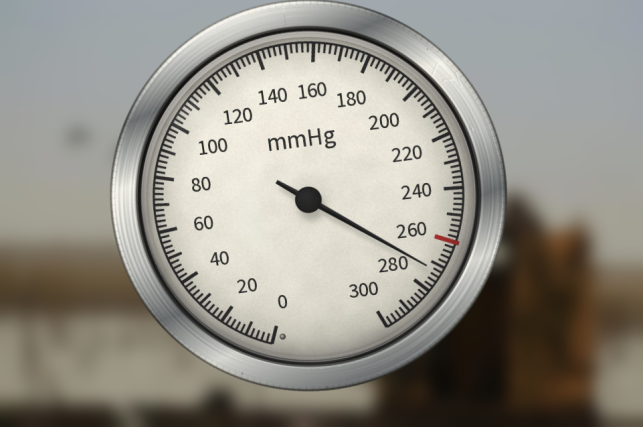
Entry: 272 mmHg
